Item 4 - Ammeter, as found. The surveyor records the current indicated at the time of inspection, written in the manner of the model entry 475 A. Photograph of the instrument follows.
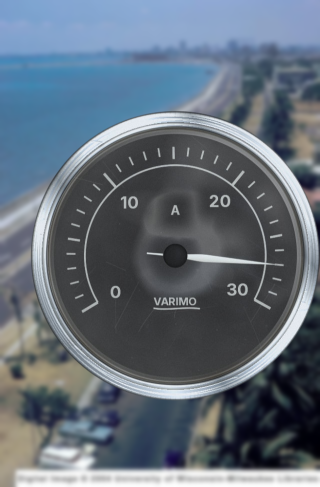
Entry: 27 A
